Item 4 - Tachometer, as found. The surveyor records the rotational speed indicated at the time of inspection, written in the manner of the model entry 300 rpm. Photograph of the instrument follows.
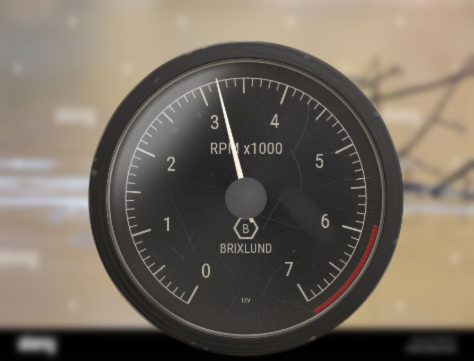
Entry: 3200 rpm
